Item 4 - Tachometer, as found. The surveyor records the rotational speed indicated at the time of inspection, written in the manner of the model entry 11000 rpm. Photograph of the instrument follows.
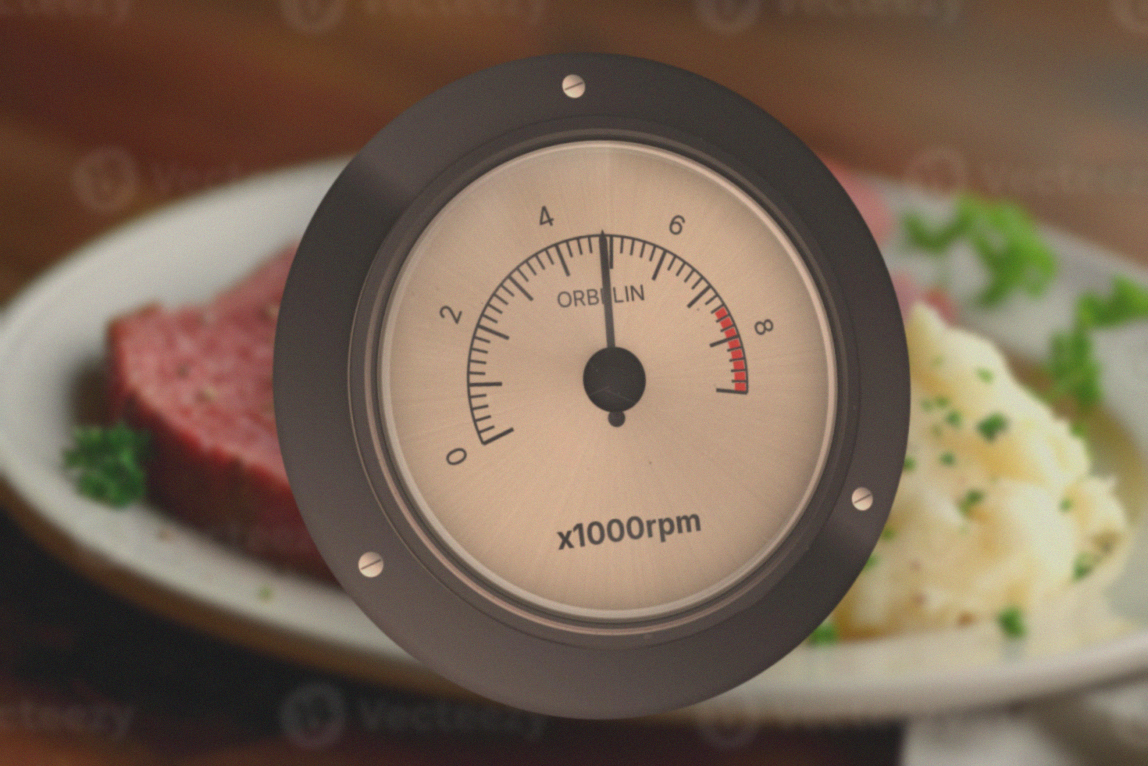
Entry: 4800 rpm
